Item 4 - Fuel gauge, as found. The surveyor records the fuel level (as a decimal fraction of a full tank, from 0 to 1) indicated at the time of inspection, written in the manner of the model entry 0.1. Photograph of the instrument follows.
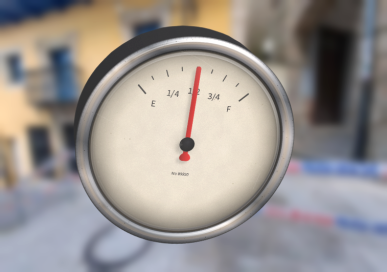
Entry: 0.5
